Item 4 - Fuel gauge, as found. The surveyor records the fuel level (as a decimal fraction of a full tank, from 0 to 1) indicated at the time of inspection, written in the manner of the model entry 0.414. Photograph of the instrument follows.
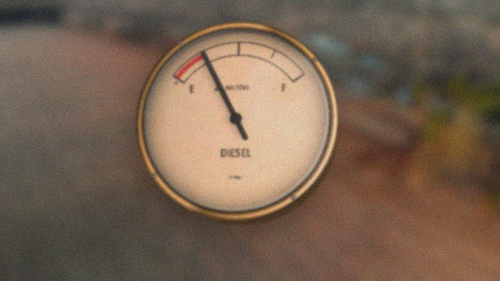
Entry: 0.25
